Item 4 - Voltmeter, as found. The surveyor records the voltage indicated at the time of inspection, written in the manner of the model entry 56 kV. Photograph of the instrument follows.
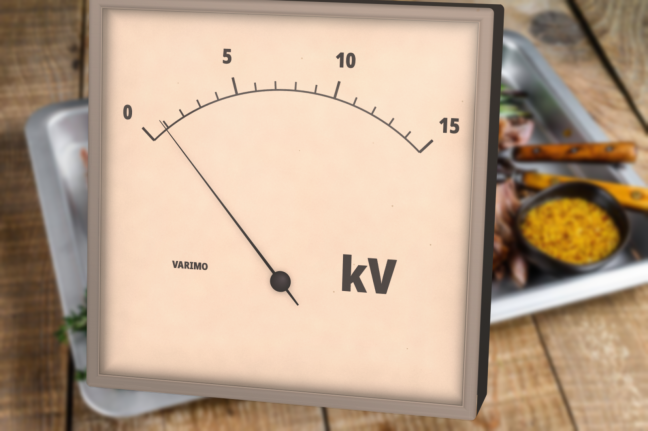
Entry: 1 kV
